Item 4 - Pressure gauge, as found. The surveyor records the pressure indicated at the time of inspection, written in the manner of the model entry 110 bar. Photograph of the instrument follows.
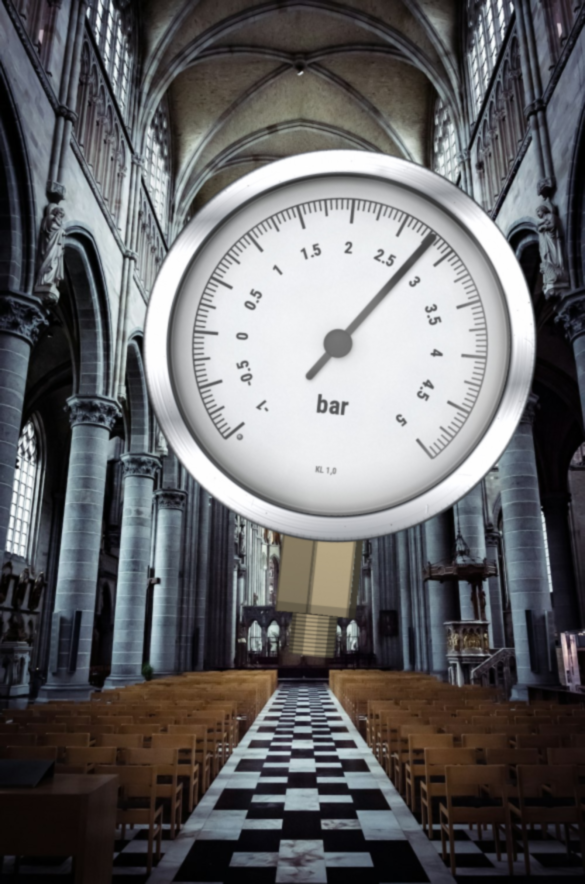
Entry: 2.8 bar
